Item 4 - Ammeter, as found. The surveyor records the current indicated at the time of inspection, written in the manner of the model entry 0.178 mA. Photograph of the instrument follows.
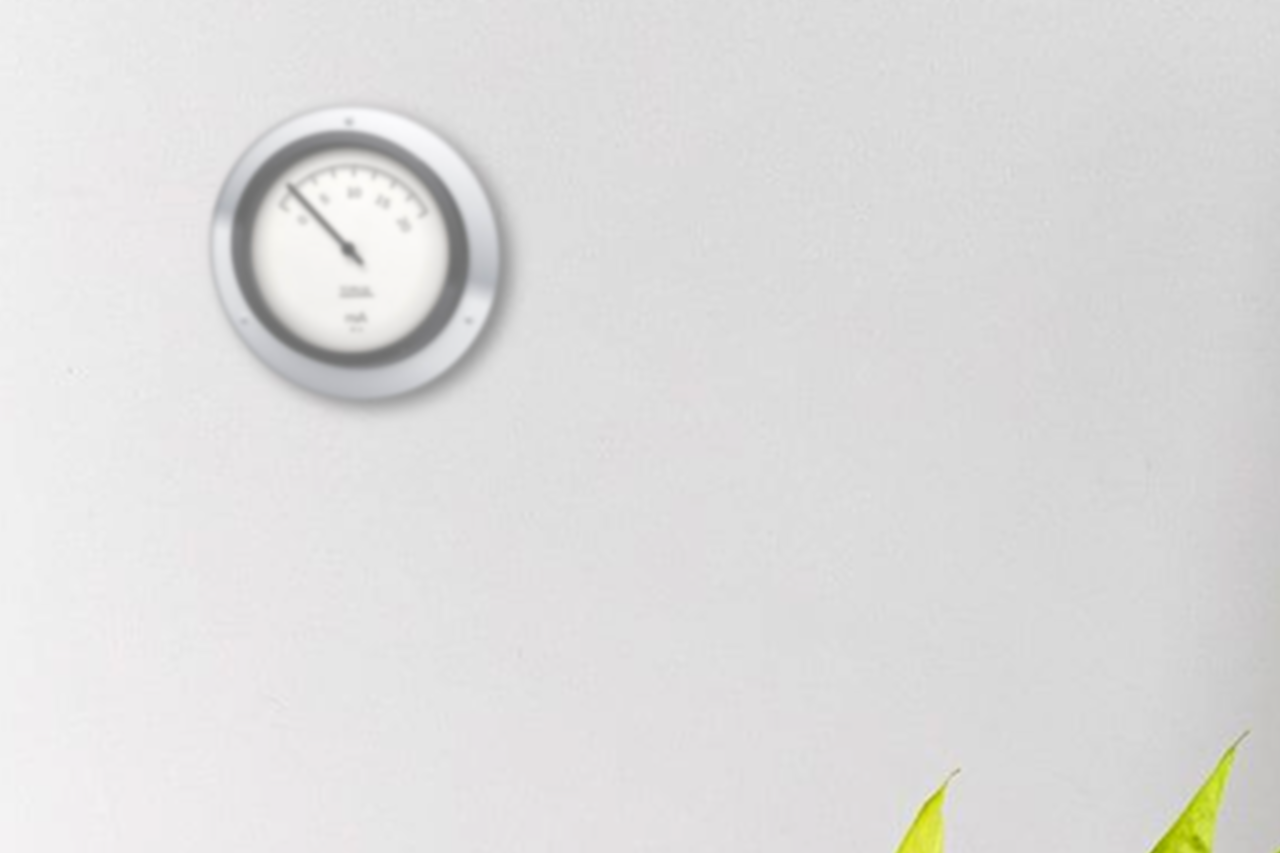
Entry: 2.5 mA
